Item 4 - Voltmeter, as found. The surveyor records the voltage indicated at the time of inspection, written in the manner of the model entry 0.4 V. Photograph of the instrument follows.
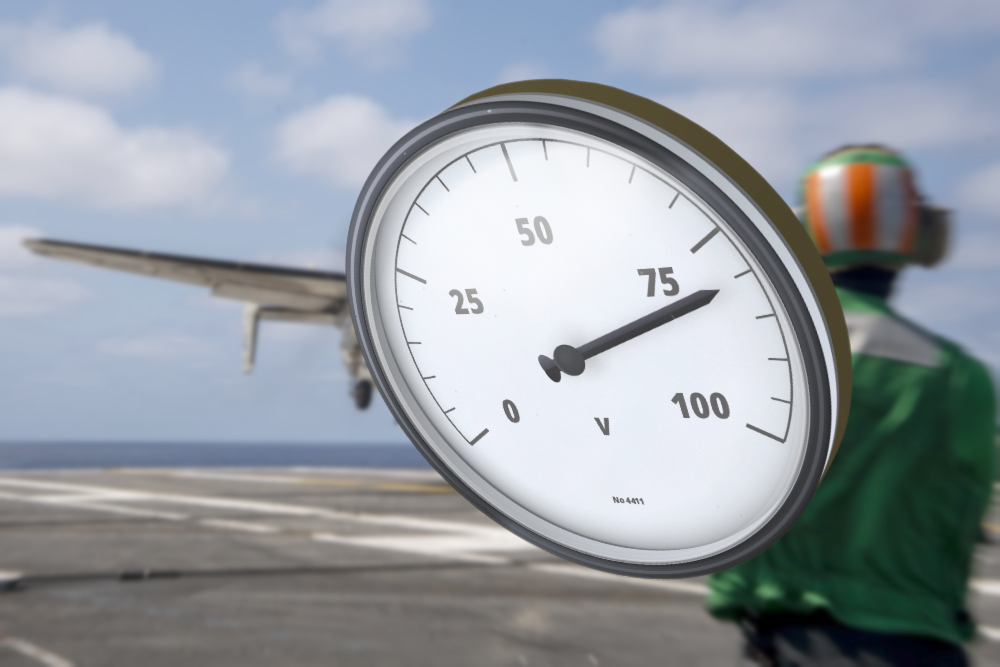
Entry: 80 V
